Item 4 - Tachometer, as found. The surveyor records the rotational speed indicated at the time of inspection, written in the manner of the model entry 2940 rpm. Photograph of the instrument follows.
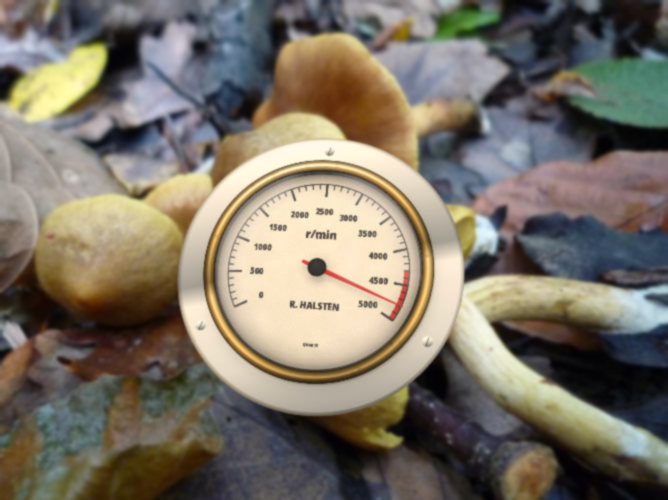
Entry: 4800 rpm
